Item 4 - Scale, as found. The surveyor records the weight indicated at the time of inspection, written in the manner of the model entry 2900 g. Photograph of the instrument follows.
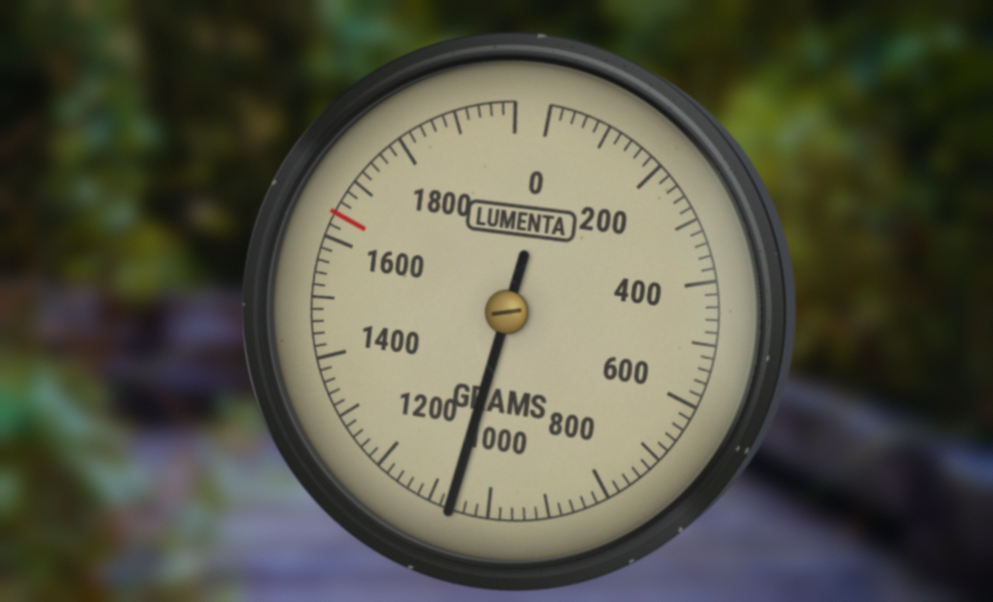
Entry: 1060 g
